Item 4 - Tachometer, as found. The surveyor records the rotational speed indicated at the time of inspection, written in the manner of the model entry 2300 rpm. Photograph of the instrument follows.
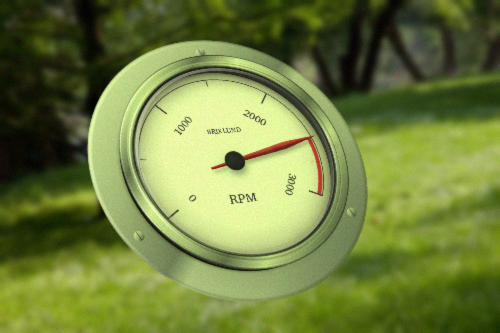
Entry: 2500 rpm
